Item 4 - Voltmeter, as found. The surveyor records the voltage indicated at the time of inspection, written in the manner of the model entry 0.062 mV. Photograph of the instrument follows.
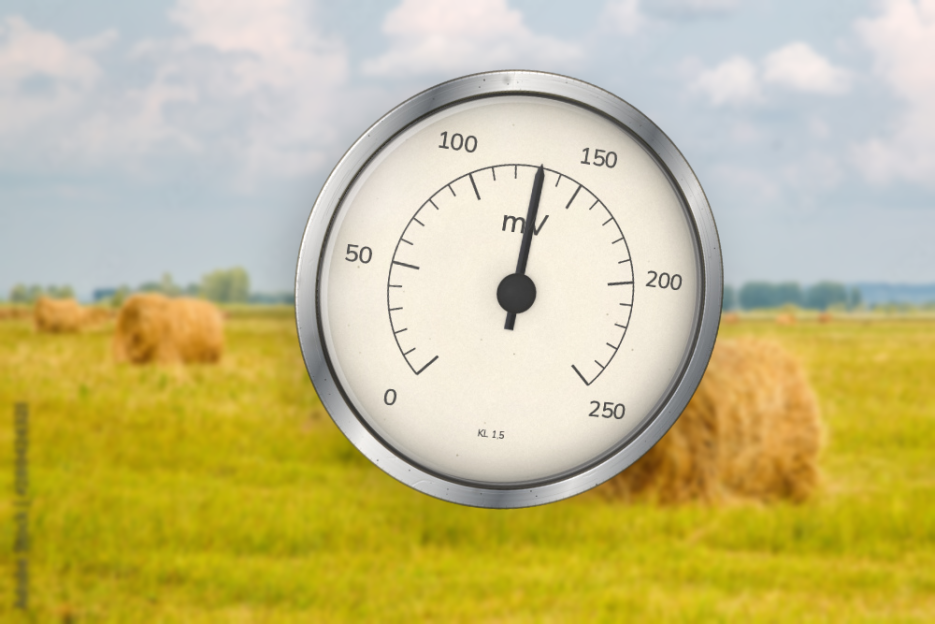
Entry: 130 mV
